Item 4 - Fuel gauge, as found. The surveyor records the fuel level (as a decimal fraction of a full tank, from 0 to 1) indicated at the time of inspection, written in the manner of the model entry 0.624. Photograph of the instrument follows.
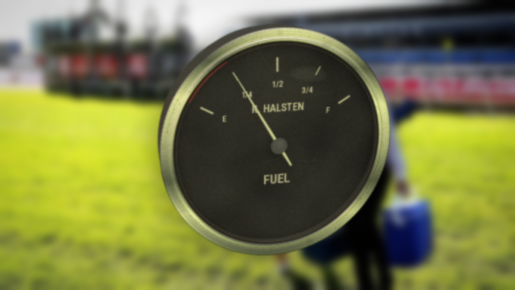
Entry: 0.25
